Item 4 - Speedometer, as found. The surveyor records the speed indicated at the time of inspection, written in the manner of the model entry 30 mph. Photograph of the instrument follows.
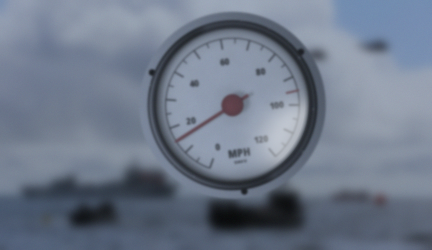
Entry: 15 mph
